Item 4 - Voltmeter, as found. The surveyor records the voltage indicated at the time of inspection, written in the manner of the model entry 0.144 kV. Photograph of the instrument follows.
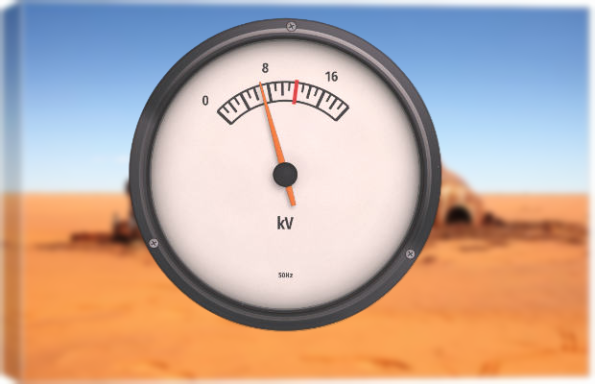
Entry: 7 kV
